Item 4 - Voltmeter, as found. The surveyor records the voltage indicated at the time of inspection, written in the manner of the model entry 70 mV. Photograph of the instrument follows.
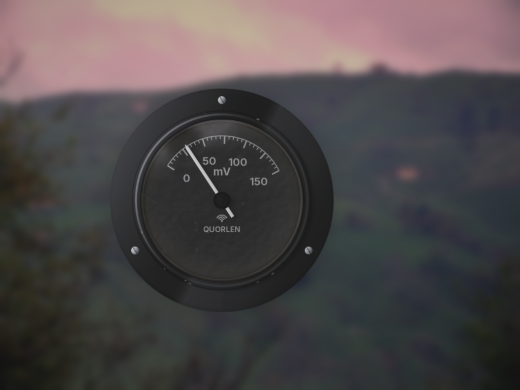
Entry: 30 mV
